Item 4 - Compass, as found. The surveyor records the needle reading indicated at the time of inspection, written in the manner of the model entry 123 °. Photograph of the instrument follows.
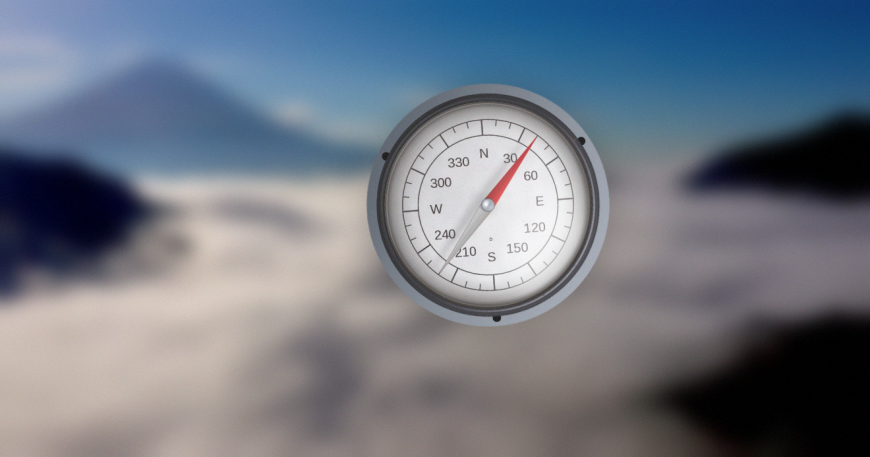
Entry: 40 °
